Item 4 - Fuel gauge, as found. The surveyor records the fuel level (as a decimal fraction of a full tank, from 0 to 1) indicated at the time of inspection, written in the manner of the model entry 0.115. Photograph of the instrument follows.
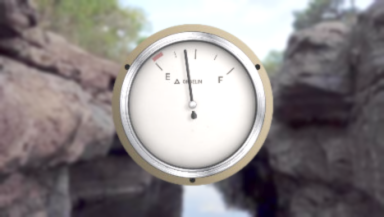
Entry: 0.375
